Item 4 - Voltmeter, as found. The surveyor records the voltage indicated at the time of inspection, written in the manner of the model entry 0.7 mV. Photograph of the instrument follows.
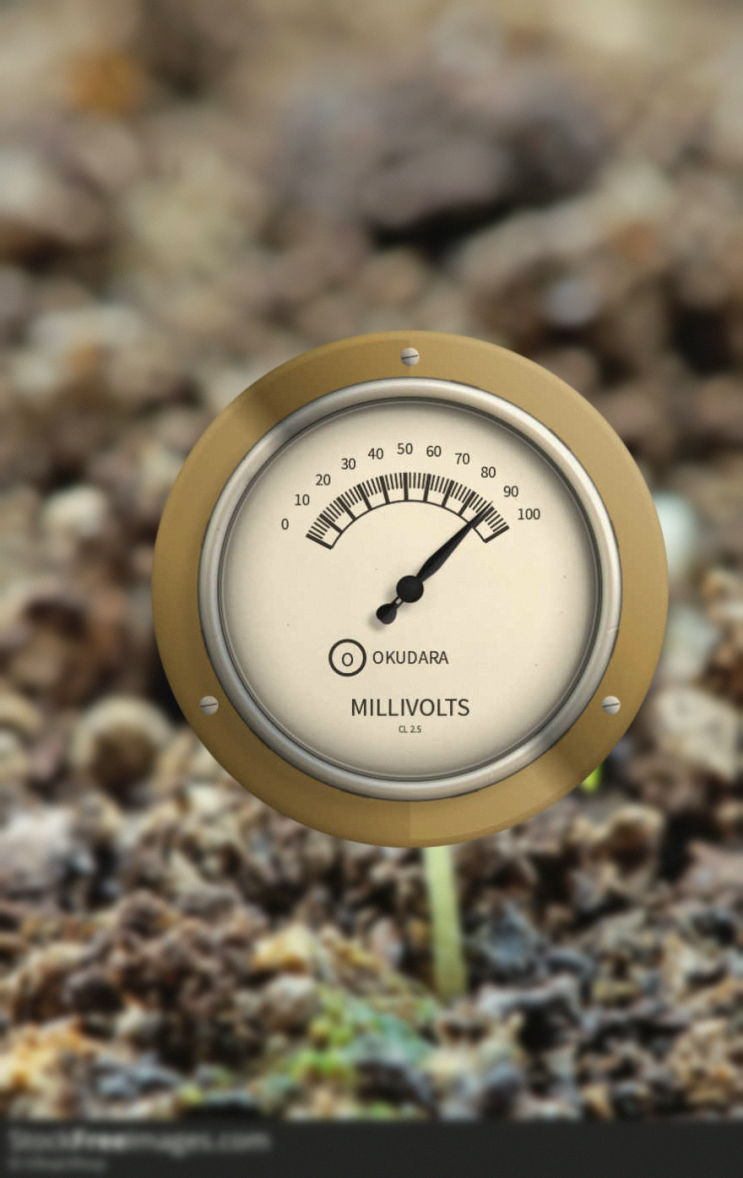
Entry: 88 mV
